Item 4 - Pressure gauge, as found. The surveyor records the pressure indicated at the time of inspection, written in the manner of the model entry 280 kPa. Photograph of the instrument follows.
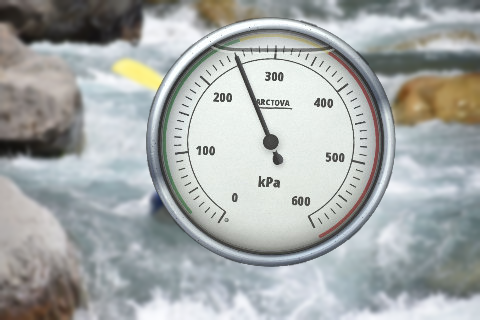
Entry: 250 kPa
